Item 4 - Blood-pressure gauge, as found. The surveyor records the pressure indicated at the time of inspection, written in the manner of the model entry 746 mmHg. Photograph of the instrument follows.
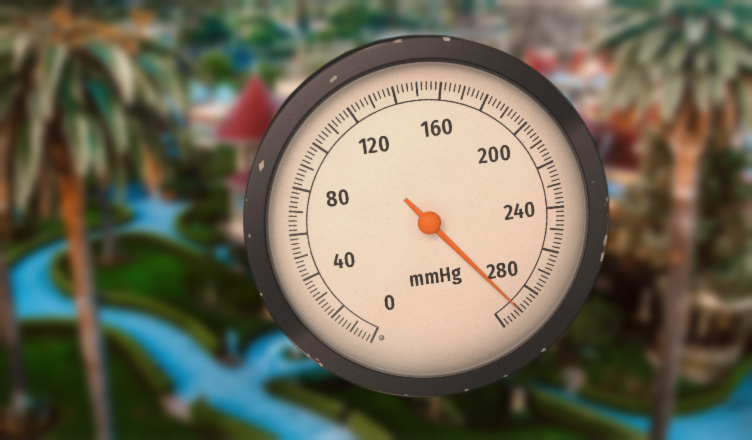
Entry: 290 mmHg
